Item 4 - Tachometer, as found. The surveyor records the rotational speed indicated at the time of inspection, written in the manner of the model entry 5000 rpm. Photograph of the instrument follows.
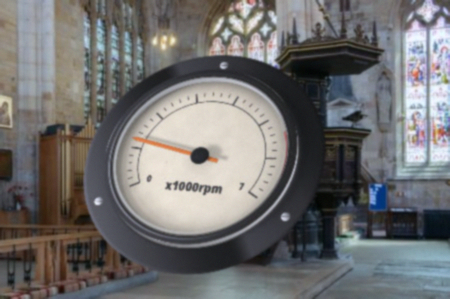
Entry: 1200 rpm
